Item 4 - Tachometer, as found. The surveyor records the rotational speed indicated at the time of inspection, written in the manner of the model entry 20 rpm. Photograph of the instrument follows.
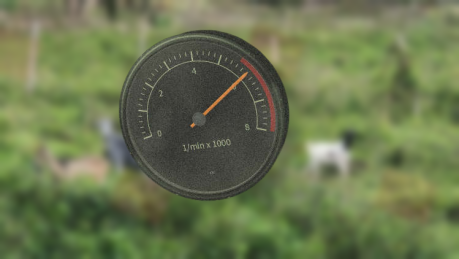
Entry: 6000 rpm
